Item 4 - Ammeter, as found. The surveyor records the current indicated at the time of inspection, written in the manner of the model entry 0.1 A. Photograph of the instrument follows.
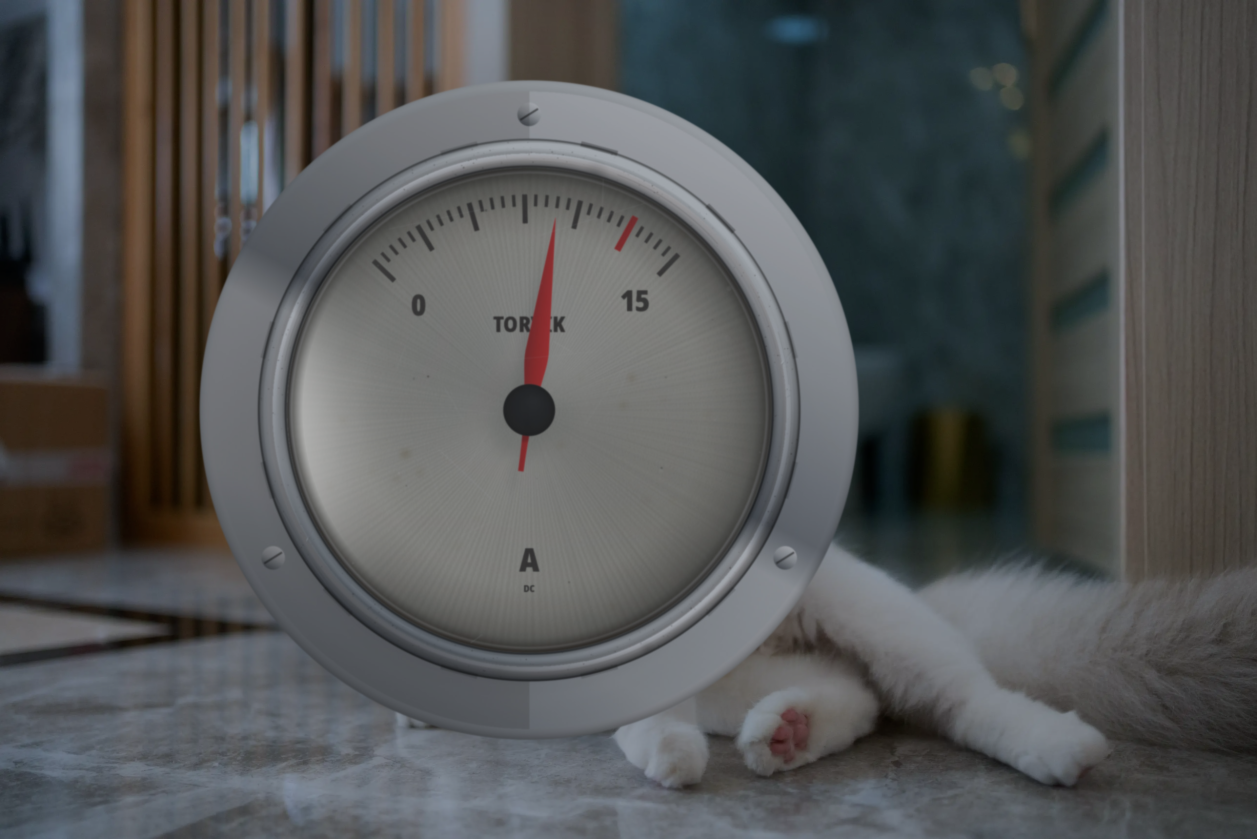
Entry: 9 A
